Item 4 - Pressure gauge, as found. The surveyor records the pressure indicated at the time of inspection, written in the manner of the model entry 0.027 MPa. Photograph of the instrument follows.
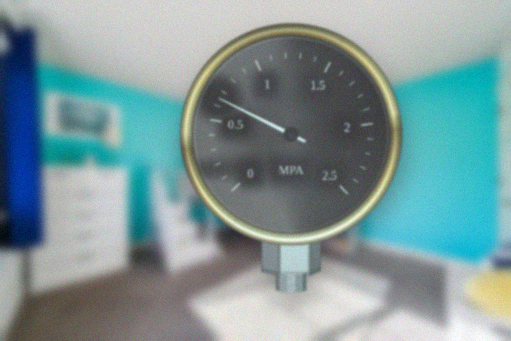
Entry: 0.65 MPa
